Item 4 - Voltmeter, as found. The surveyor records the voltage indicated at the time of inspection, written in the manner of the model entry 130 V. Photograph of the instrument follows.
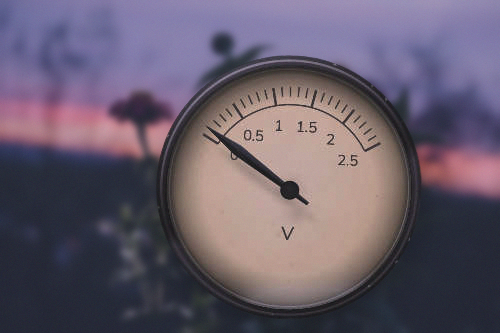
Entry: 0.1 V
